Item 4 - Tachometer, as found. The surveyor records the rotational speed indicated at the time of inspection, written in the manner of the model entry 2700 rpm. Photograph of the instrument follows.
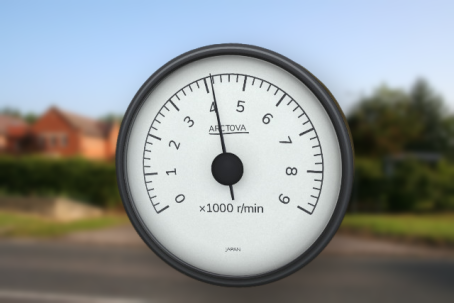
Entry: 4200 rpm
